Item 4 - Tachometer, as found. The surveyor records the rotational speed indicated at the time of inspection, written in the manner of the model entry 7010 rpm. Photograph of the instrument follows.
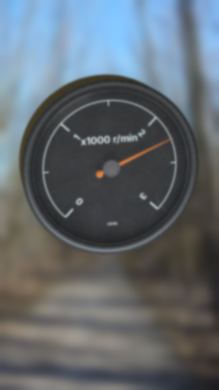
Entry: 2250 rpm
